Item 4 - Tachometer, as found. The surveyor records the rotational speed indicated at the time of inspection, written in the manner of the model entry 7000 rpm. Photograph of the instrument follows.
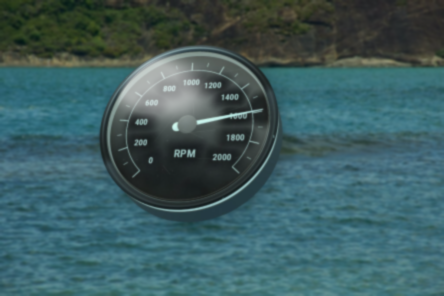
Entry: 1600 rpm
